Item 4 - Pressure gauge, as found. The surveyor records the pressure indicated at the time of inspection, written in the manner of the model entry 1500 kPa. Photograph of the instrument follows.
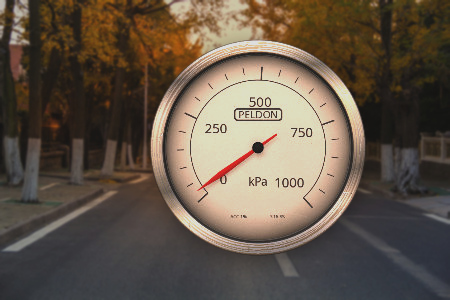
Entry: 25 kPa
